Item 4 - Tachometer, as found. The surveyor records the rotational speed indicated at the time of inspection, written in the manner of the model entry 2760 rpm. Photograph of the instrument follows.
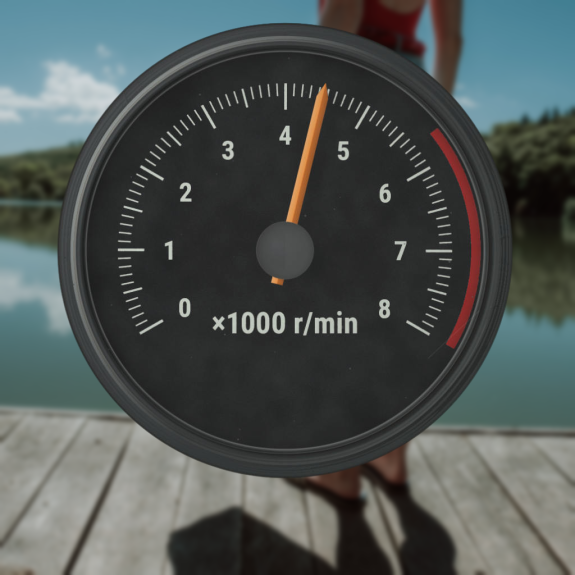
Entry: 4450 rpm
